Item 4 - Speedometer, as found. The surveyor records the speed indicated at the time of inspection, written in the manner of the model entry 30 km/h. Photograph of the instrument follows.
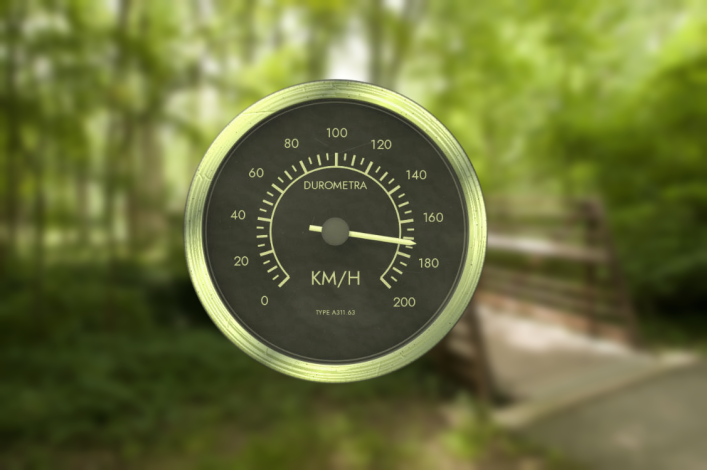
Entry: 172.5 km/h
